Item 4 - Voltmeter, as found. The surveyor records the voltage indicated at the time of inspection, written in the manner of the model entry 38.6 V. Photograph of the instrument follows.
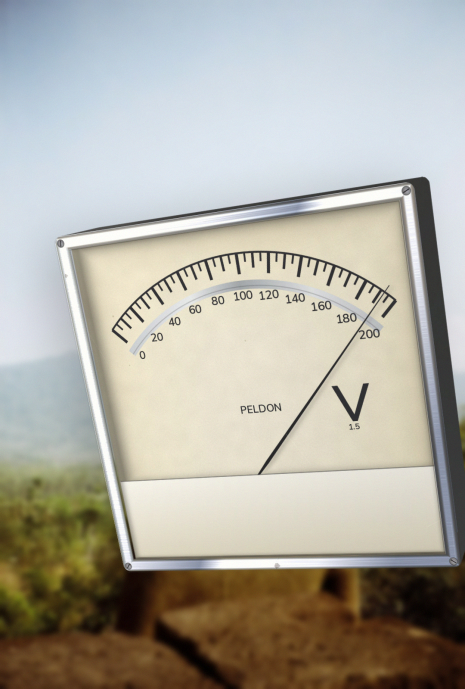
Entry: 192.5 V
